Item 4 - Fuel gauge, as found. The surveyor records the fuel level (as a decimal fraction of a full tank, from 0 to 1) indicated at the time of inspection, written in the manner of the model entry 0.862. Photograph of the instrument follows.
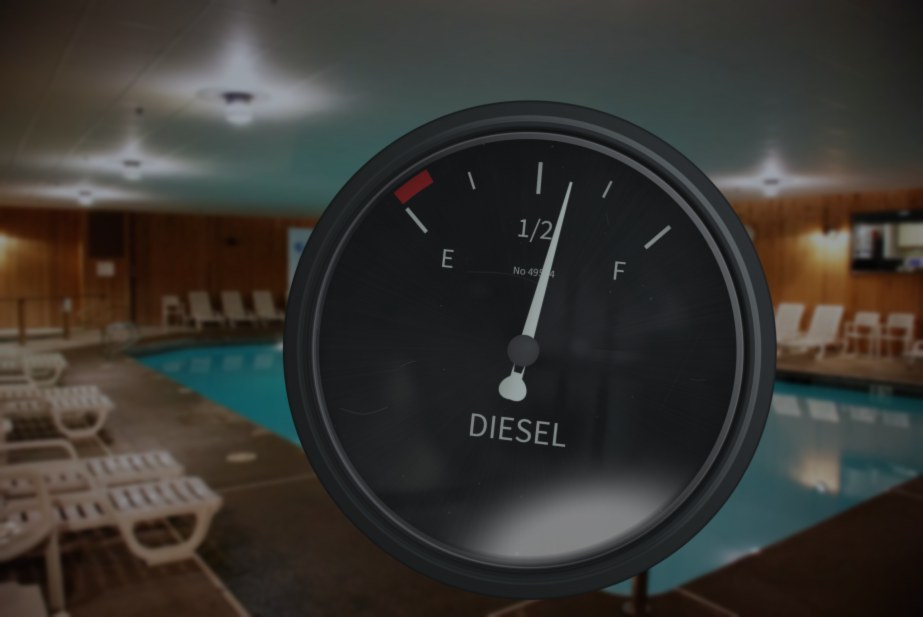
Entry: 0.625
